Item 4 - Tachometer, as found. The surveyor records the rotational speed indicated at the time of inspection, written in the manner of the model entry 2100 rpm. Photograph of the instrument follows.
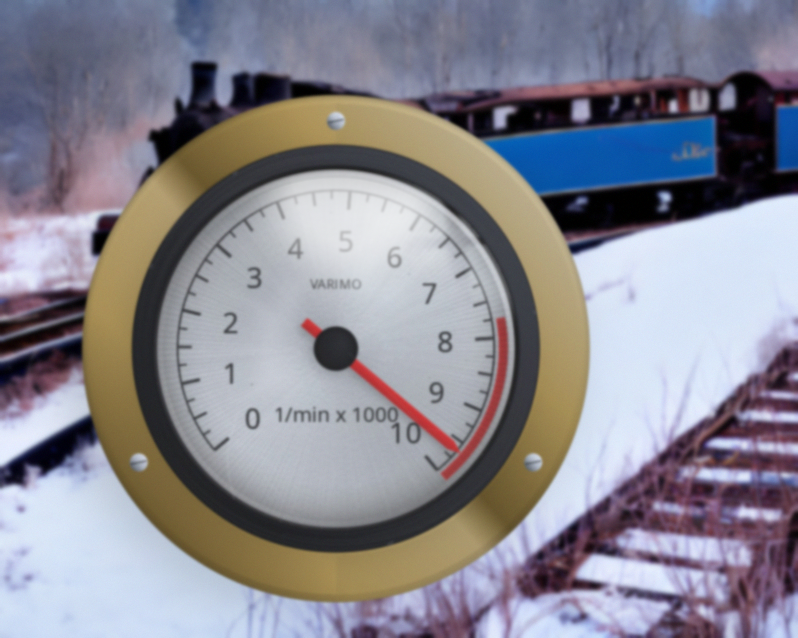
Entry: 9625 rpm
